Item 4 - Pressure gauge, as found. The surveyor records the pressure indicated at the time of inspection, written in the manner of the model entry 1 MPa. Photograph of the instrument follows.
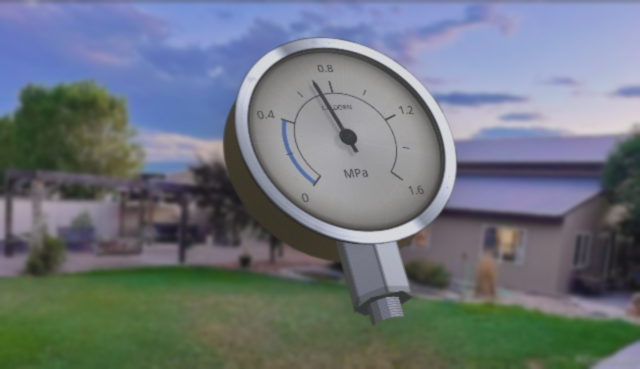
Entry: 0.7 MPa
